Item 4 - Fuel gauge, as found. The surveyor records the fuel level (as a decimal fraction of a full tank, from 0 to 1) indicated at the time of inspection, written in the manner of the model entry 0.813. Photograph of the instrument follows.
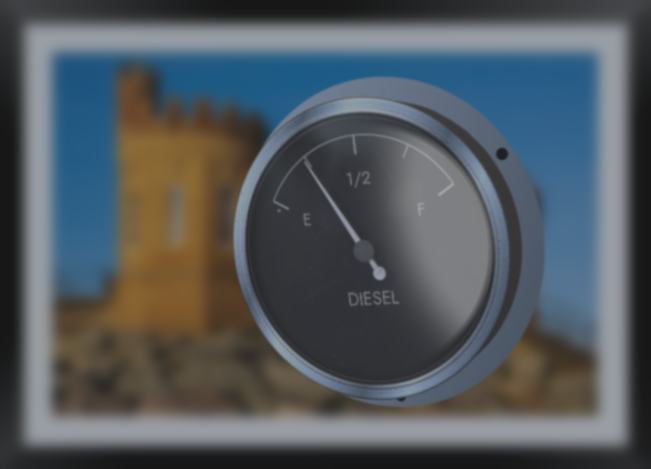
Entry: 0.25
